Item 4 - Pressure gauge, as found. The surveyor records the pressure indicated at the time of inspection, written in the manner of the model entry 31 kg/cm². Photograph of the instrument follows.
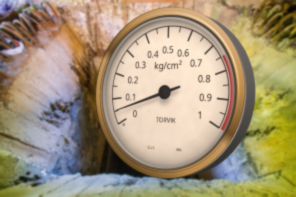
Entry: 0.05 kg/cm²
